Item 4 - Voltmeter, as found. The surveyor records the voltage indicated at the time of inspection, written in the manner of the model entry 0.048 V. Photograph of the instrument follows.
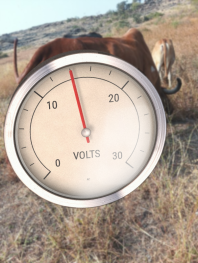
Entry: 14 V
